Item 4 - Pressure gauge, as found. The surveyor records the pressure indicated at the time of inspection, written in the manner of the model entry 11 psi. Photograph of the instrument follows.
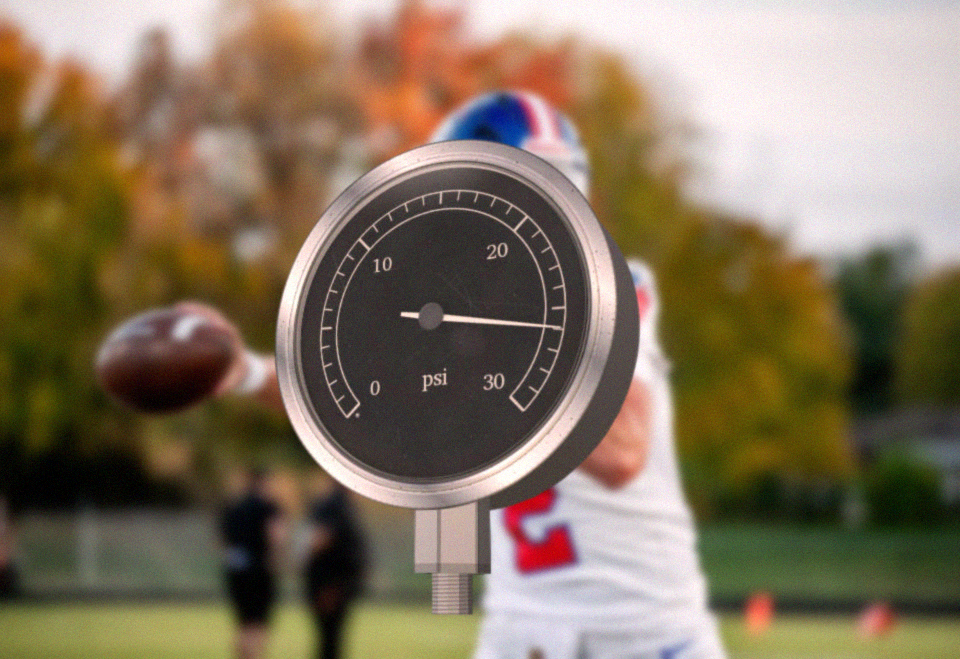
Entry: 26 psi
